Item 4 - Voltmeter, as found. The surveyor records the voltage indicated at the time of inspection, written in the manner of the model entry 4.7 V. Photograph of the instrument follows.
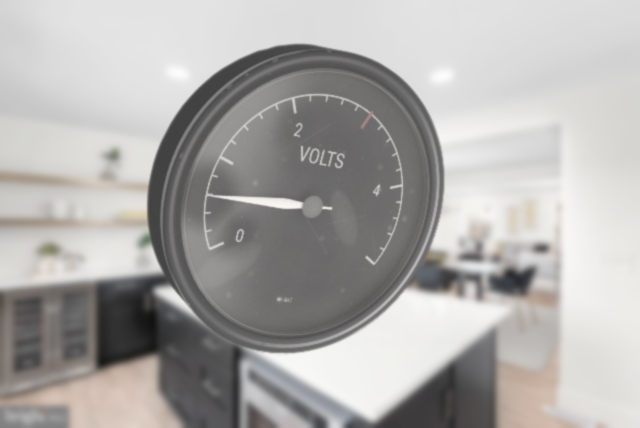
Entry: 0.6 V
